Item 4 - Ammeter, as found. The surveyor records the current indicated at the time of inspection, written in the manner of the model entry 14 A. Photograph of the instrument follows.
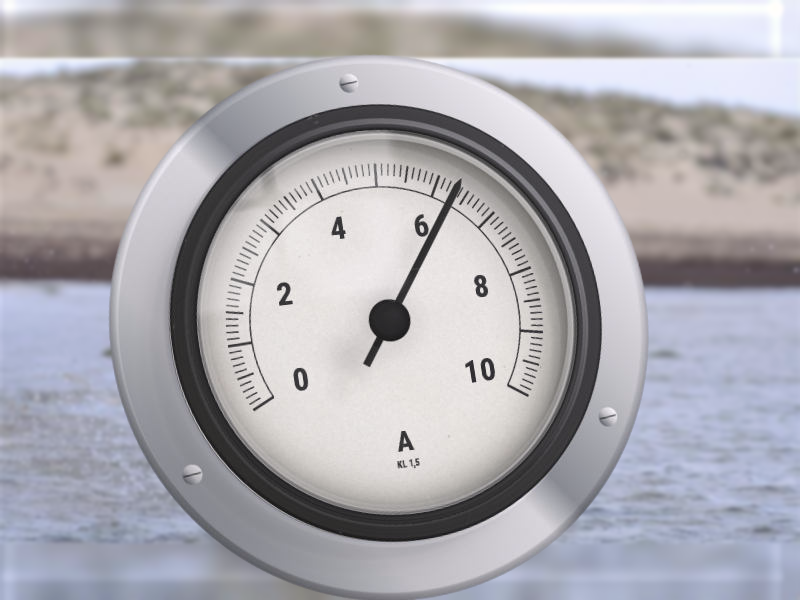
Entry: 6.3 A
